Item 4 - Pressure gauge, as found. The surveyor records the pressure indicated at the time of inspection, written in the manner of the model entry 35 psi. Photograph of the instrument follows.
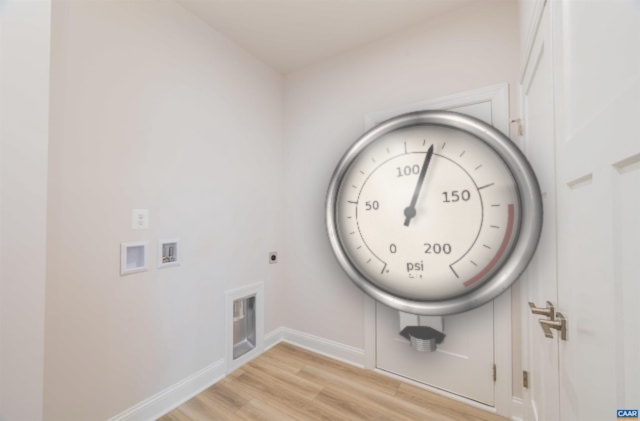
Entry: 115 psi
